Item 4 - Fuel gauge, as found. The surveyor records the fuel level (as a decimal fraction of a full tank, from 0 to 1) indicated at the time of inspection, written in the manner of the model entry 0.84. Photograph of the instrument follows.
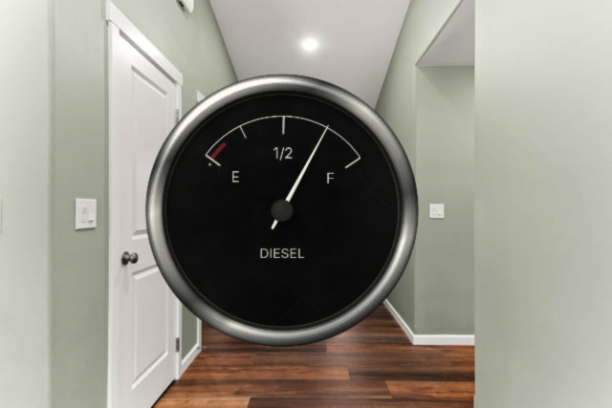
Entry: 0.75
